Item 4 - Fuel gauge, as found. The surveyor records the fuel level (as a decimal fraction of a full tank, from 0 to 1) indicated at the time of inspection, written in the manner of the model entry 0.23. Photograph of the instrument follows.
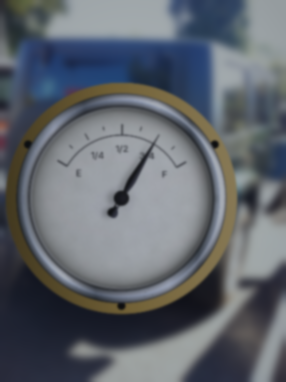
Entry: 0.75
